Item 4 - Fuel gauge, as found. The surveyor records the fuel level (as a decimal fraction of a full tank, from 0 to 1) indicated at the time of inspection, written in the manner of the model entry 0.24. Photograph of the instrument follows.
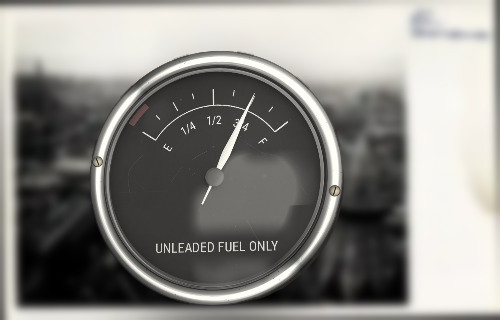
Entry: 0.75
